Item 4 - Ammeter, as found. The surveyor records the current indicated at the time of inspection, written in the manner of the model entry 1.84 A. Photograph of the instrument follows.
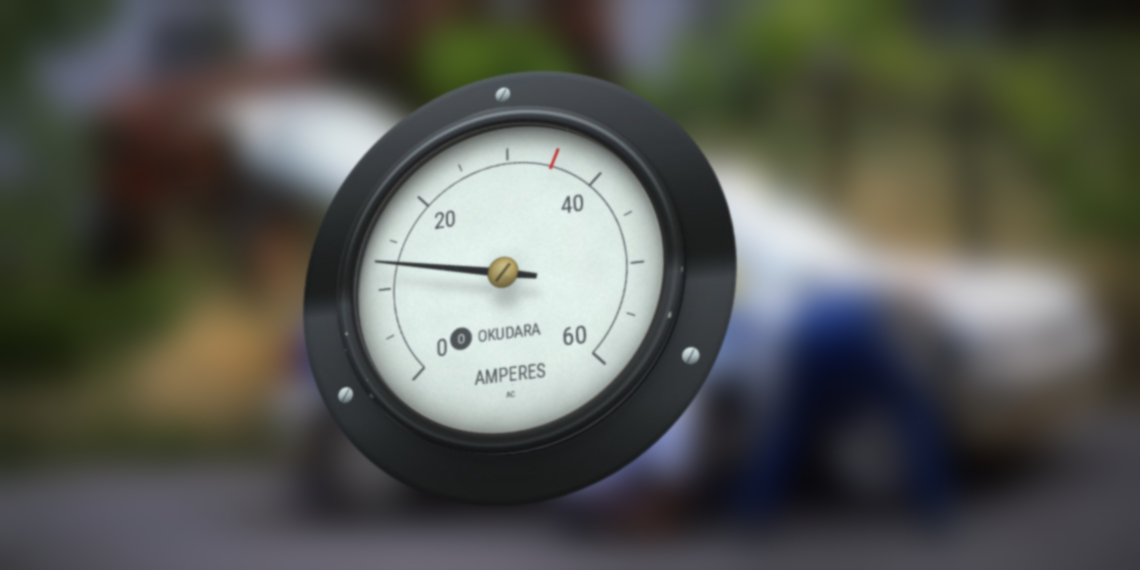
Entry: 12.5 A
